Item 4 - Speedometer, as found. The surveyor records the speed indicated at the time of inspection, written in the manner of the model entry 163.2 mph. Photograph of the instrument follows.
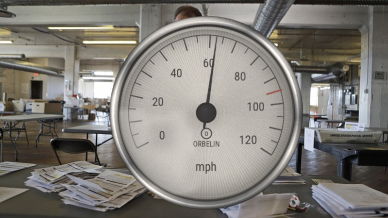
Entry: 62.5 mph
